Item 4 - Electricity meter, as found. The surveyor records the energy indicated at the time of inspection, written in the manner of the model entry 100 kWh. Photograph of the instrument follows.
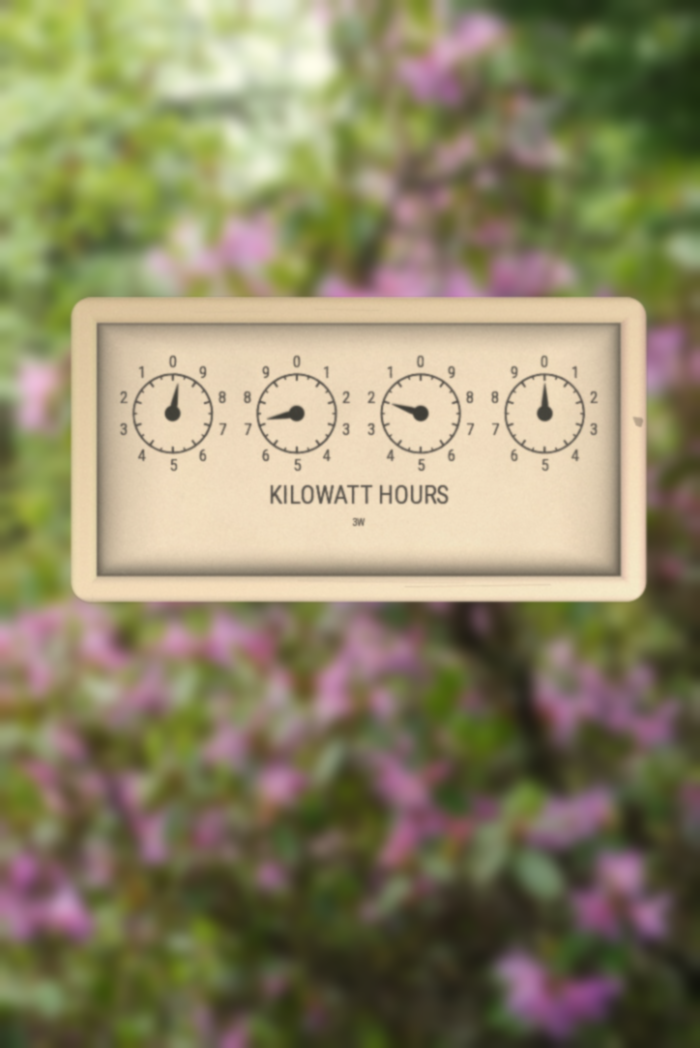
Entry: 9720 kWh
